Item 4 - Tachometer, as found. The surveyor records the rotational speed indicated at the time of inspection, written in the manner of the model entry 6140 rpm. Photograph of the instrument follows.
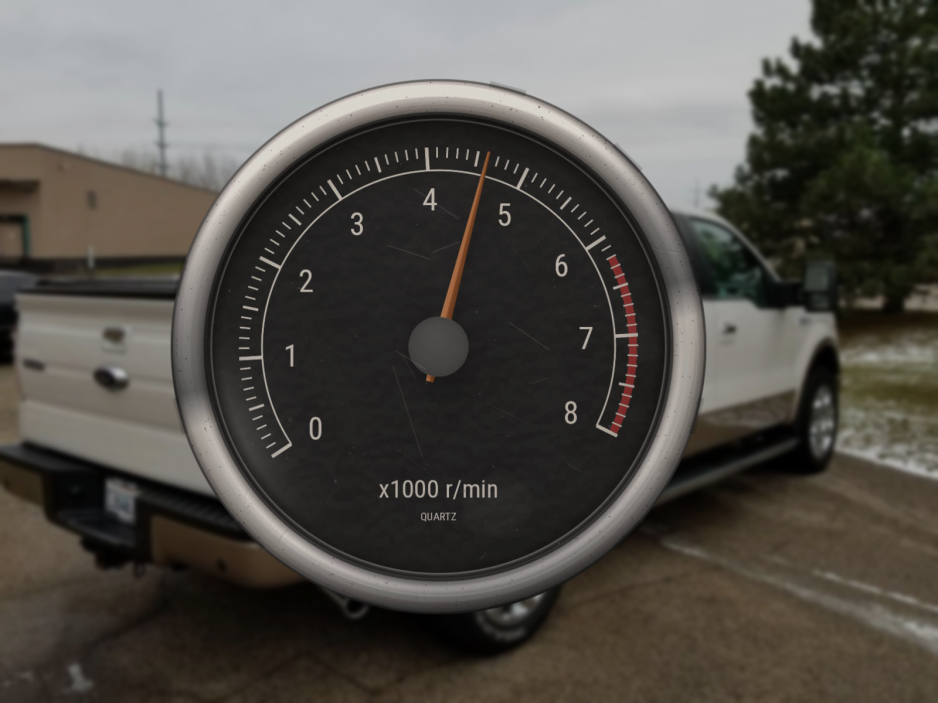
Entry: 4600 rpm
